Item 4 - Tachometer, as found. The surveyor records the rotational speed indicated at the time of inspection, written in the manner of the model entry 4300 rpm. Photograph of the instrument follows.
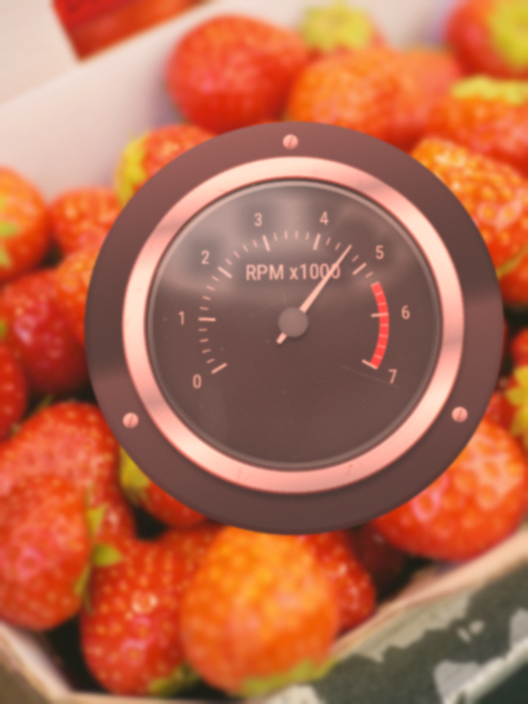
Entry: 4600 rpm
